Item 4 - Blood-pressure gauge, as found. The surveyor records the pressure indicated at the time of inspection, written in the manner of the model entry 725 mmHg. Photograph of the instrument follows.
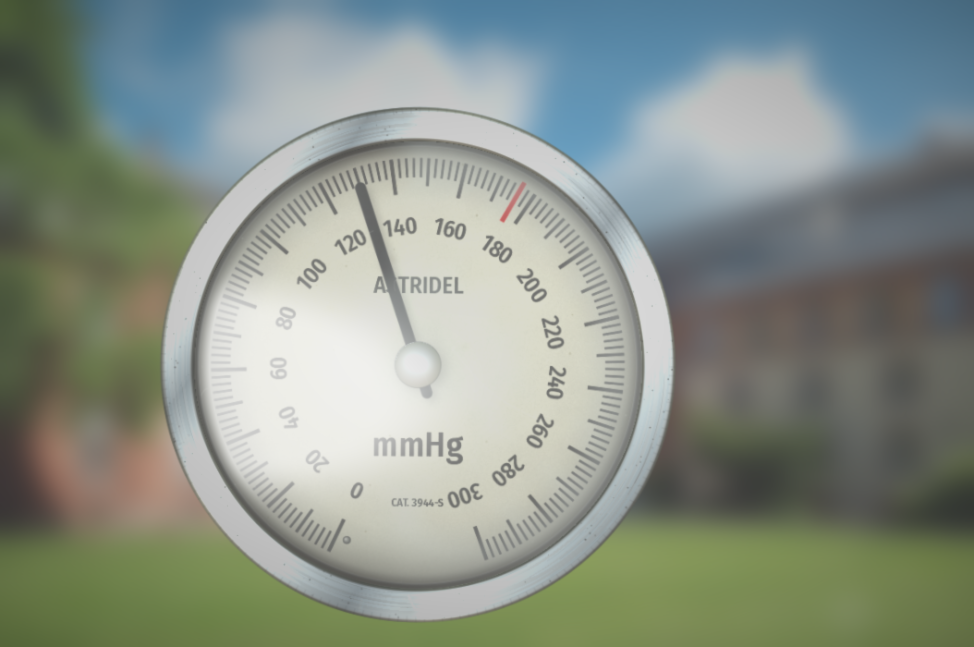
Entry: 130 mmHg
